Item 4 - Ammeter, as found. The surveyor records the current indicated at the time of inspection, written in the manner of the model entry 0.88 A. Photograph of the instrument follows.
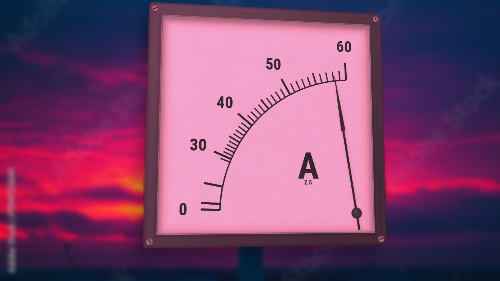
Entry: 58 A
